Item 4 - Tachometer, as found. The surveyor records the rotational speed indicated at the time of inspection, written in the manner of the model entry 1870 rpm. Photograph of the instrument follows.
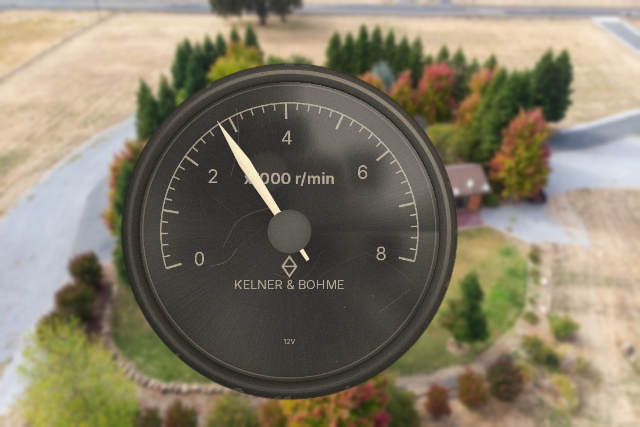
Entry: 2800 rpm
